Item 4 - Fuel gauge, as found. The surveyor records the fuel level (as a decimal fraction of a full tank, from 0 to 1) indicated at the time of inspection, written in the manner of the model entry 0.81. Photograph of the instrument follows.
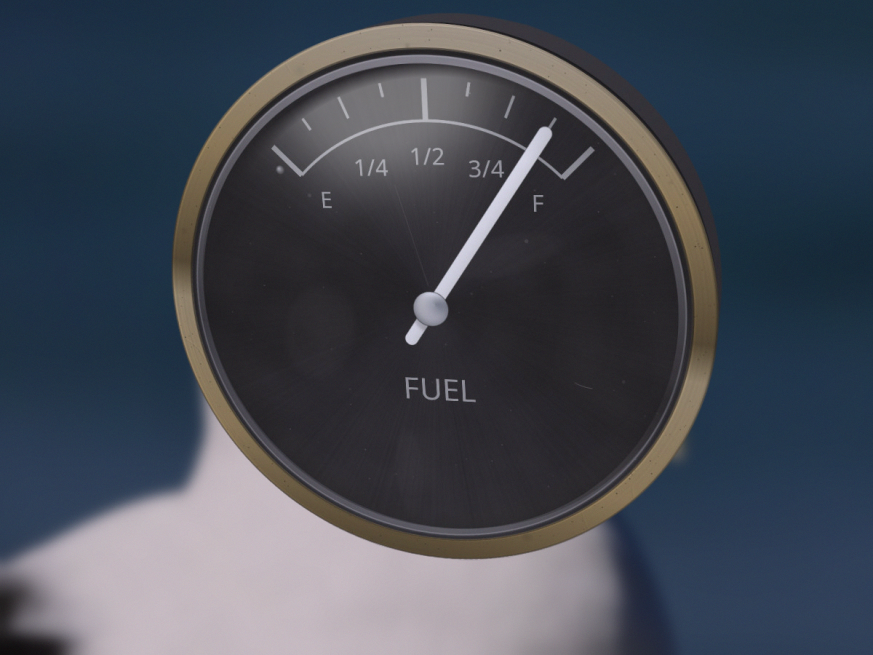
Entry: 0.875
